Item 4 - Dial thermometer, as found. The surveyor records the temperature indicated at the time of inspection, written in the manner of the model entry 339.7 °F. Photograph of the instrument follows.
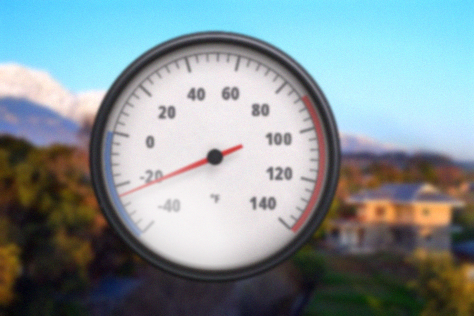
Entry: -24 °F
